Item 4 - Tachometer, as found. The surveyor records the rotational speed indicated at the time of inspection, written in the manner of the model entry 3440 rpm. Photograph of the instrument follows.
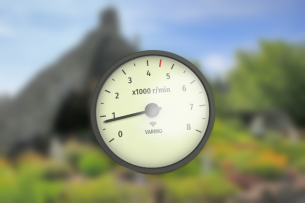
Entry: 750 rpm
